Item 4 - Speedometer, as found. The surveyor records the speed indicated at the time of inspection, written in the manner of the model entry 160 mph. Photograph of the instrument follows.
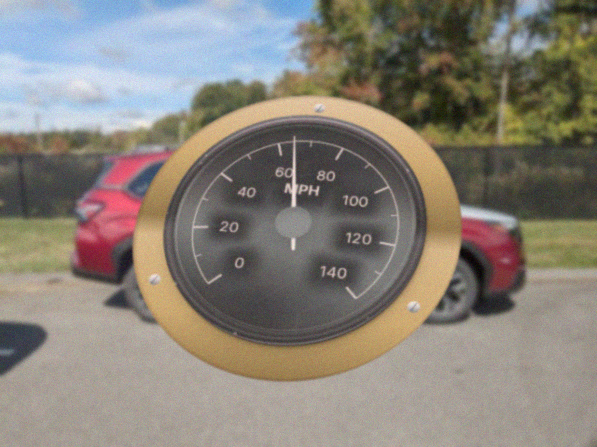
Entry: 65 mph
